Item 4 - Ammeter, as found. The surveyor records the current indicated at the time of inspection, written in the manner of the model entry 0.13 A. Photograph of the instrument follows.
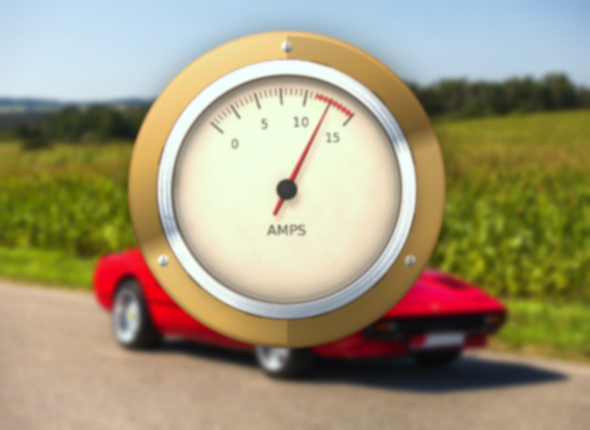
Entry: 12.5 A
